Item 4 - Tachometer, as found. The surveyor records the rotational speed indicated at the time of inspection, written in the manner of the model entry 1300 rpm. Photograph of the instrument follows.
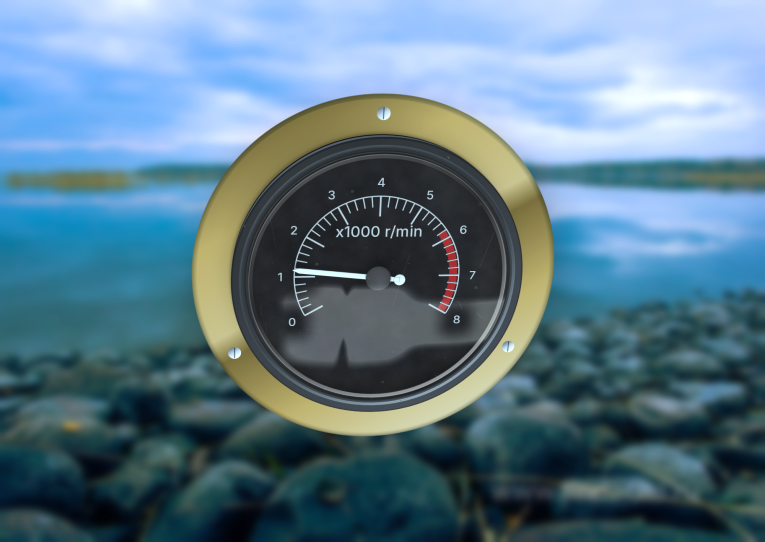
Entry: 1200 rpm
